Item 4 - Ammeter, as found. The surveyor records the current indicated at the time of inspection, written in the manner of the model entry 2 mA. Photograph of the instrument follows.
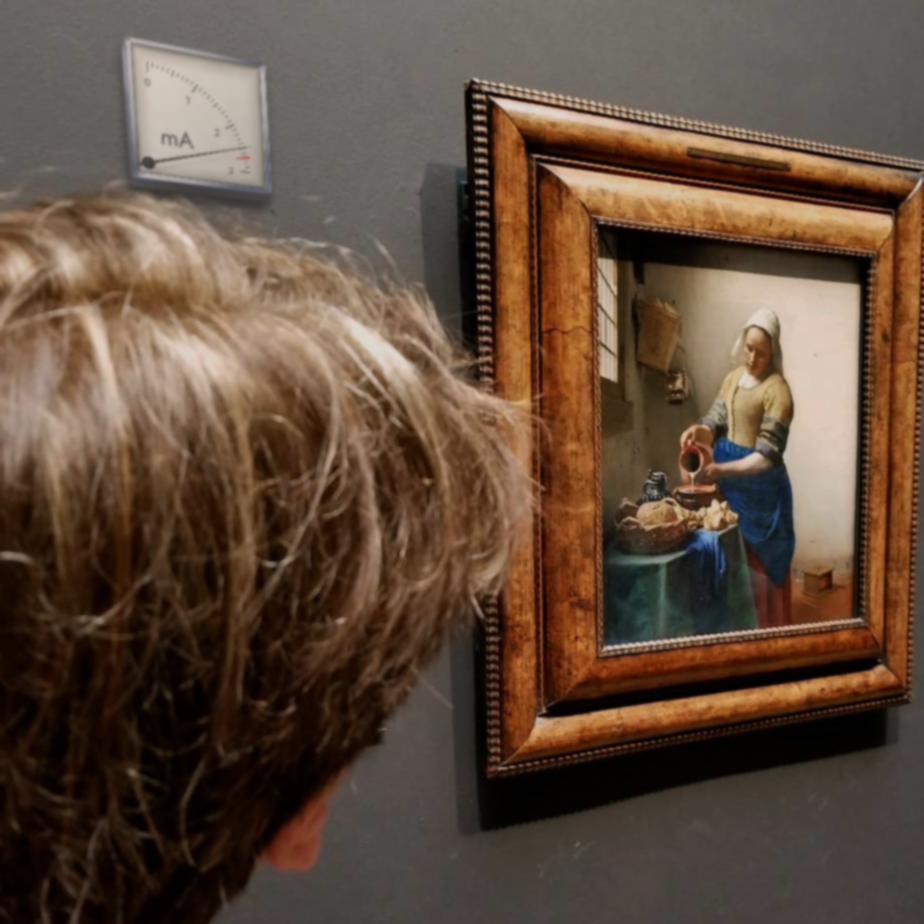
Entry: 2.5 mA
